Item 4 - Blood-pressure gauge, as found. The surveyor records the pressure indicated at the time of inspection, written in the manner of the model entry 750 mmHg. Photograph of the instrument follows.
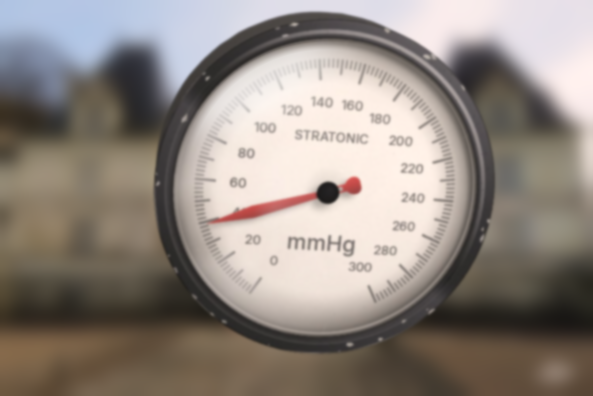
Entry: 40 mmHg
